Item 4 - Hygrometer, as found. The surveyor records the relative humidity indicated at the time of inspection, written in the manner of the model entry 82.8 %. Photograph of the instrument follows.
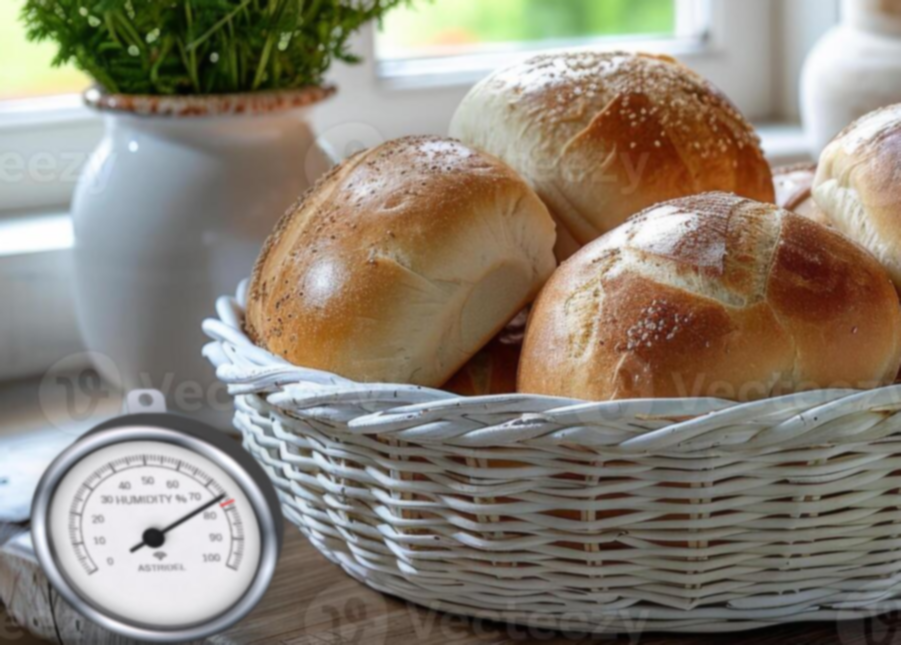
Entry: 75 %
